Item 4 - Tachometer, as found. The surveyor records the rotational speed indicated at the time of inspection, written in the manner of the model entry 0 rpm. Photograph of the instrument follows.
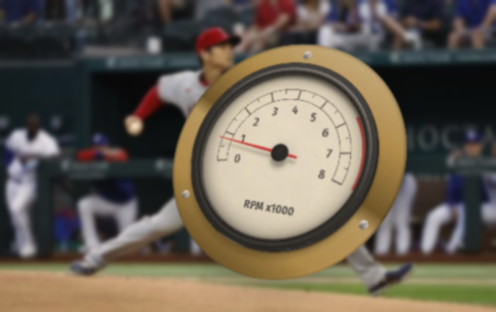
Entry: 750 rpm
